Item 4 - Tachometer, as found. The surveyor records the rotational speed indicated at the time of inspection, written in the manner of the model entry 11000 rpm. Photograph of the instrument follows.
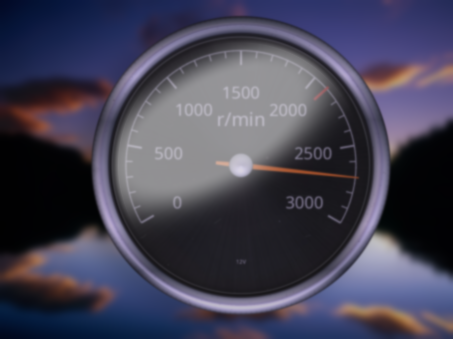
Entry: 2700 rpm
